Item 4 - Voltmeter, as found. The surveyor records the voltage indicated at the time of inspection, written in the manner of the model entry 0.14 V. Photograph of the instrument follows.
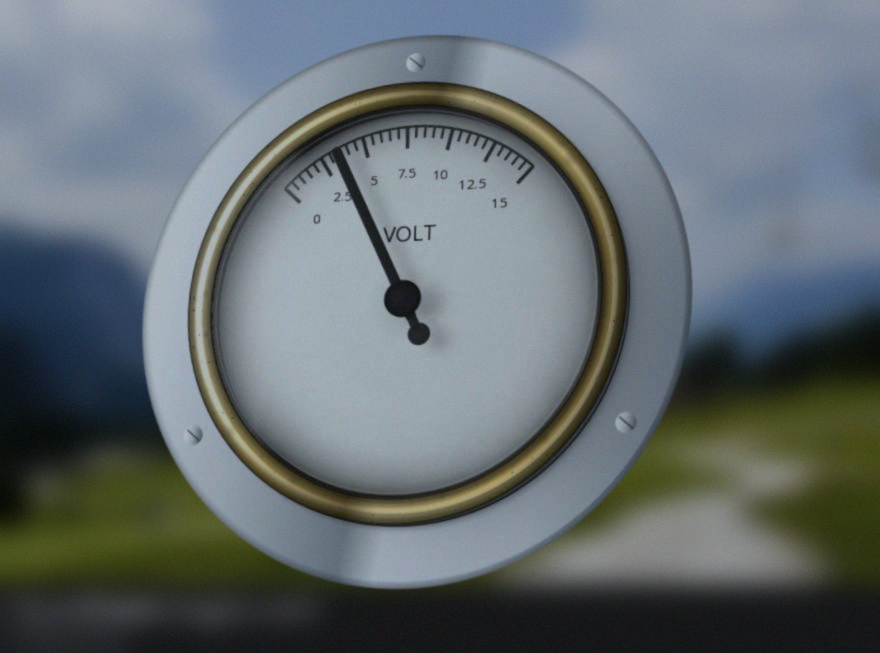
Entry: 3.5 V
